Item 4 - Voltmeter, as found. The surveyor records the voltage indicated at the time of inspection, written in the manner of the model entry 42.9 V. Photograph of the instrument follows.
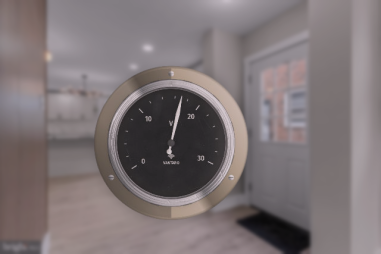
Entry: 17 V
